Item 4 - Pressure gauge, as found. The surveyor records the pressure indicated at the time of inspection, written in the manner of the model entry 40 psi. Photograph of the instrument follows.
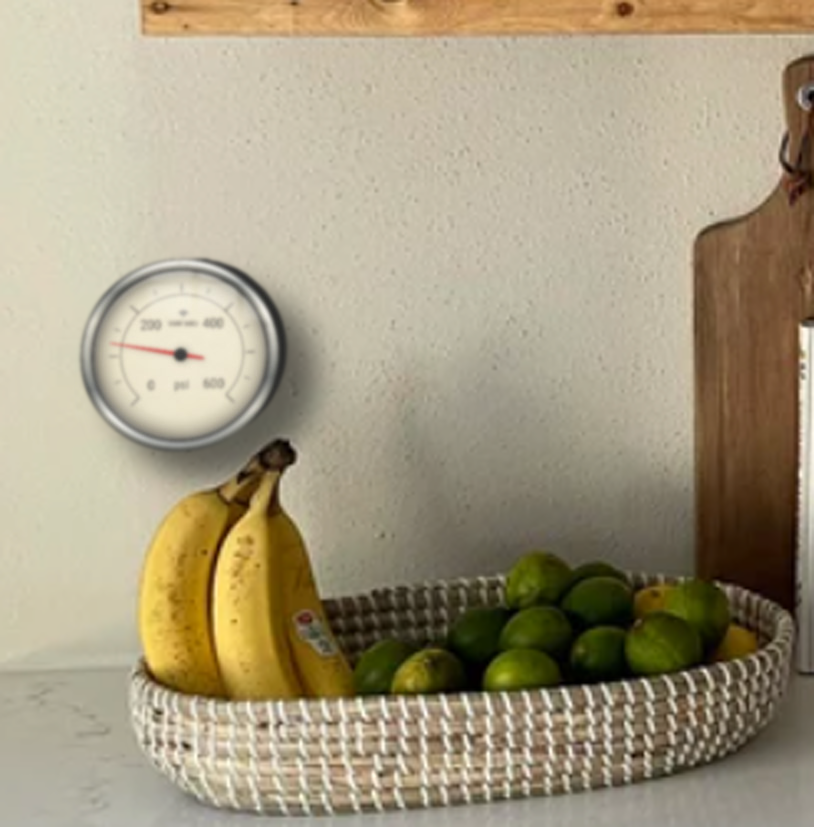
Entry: 125 psi
